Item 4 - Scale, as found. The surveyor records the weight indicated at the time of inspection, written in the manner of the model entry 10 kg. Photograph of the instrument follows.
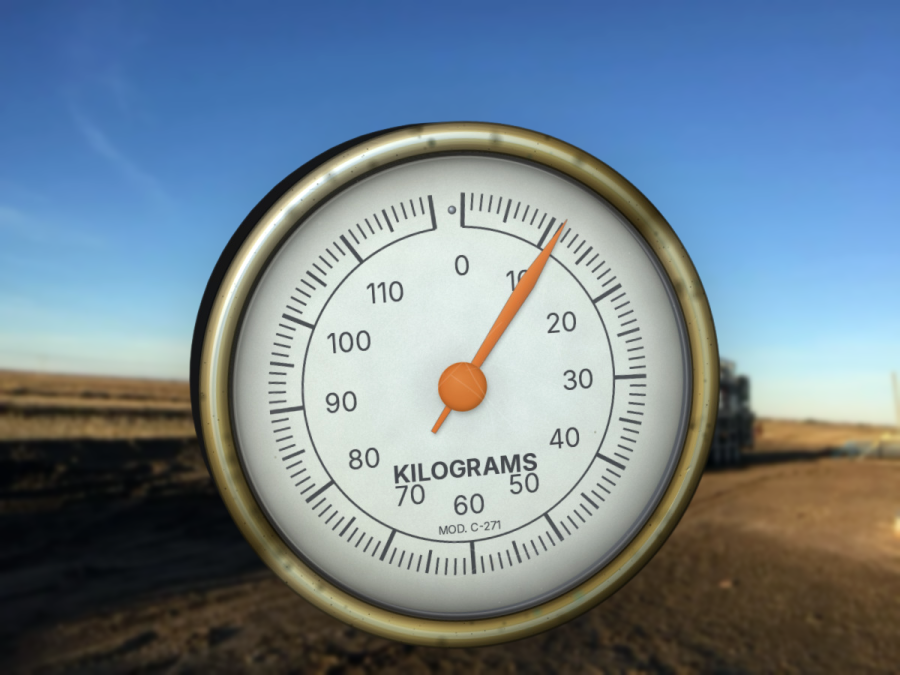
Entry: 11 kg
